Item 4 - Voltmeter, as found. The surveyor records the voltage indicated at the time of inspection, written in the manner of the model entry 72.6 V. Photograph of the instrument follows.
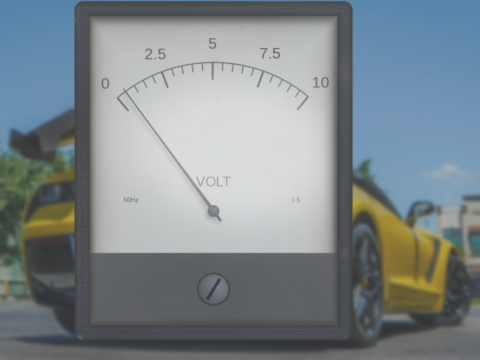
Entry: 0.5 V
